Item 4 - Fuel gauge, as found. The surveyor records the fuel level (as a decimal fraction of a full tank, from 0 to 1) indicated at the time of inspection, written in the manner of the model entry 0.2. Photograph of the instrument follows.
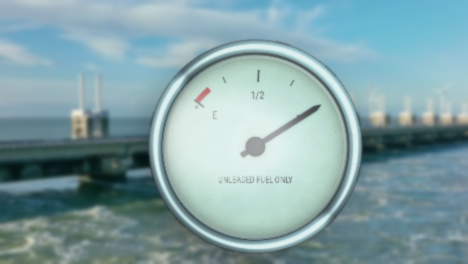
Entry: 1
